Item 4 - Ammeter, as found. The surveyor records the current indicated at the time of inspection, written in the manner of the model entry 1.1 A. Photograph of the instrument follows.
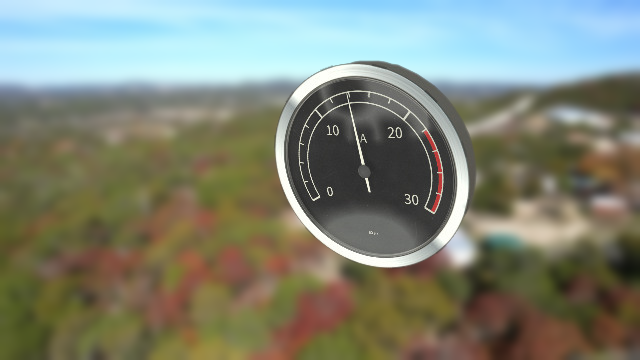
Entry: 14 A
